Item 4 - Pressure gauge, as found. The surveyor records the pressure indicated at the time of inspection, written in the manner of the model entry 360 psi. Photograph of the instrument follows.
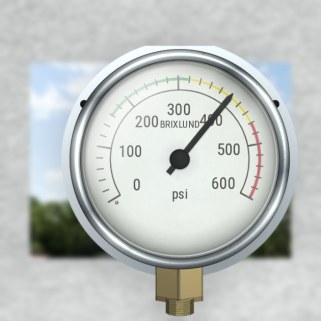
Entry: 400 psi
